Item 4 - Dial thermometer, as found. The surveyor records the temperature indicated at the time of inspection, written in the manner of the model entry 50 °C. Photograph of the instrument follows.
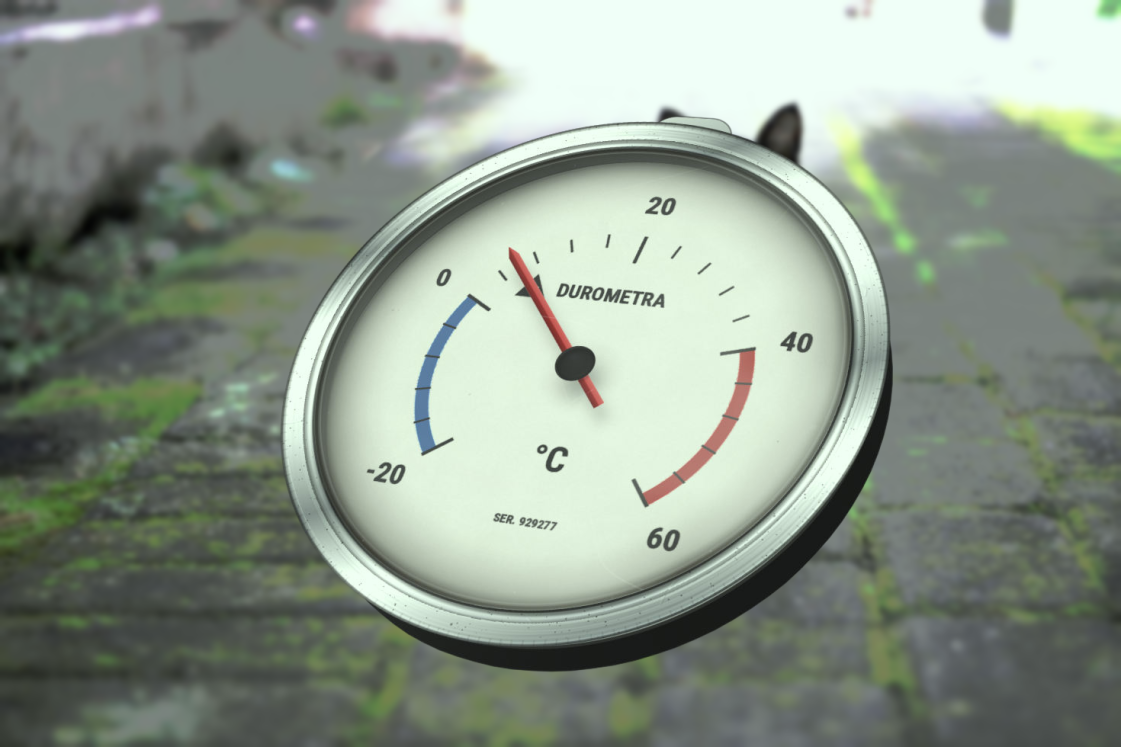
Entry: 6 °C
